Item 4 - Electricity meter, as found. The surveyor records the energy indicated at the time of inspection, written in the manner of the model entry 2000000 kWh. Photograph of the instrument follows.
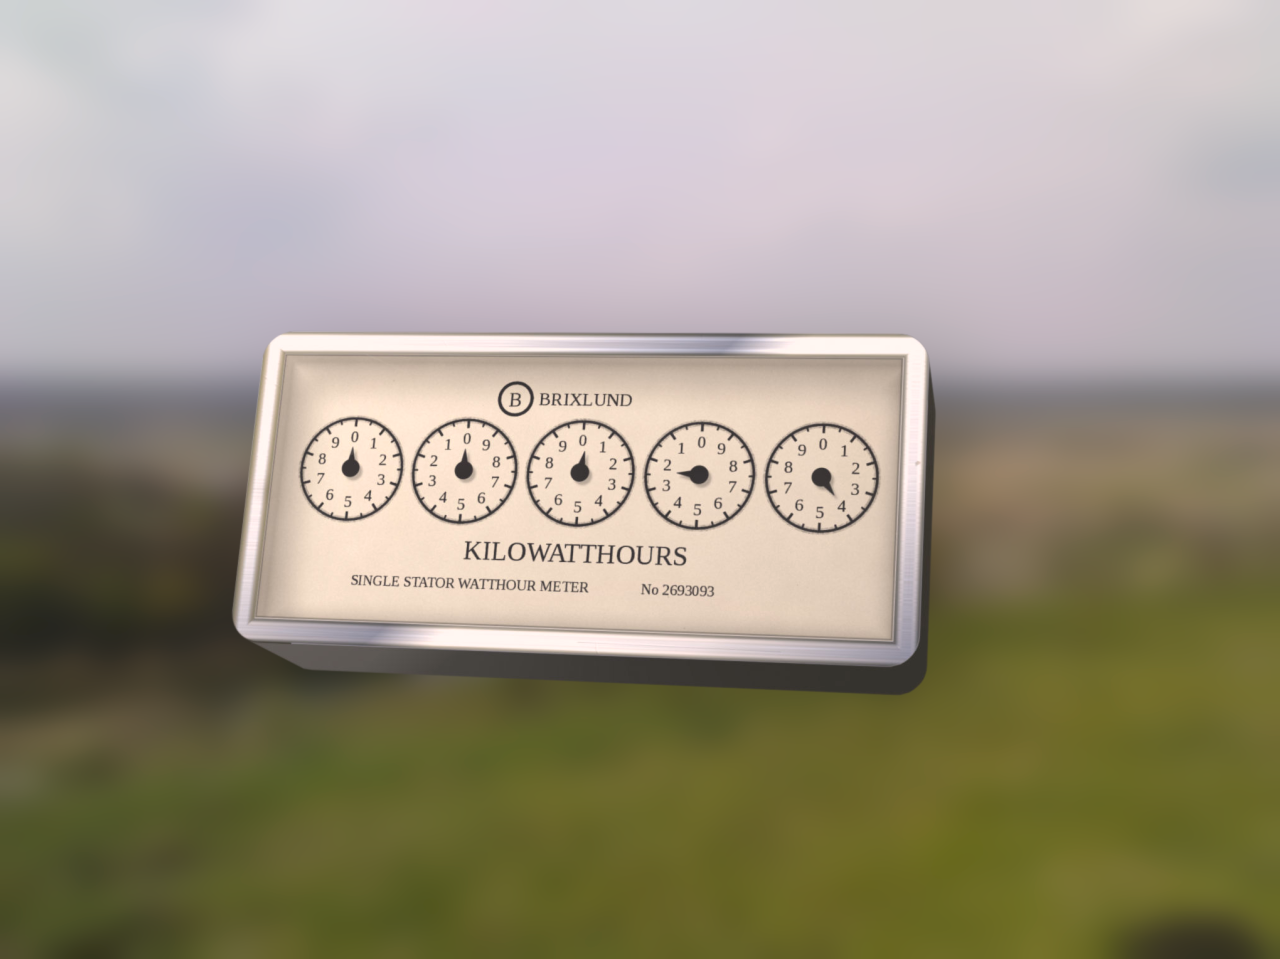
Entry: 24 kWh
